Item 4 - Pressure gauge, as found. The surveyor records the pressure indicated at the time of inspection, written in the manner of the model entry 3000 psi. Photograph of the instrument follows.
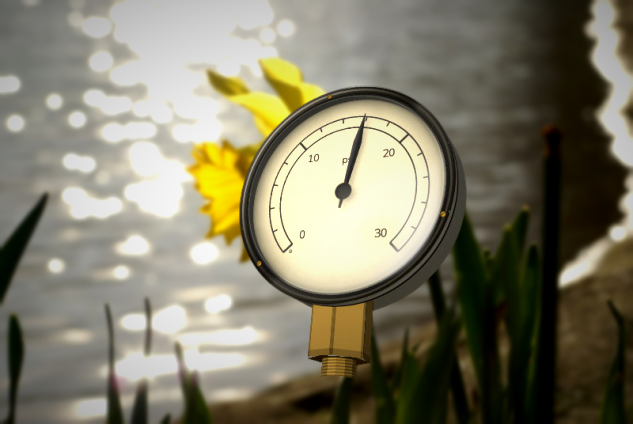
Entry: 16 psi
